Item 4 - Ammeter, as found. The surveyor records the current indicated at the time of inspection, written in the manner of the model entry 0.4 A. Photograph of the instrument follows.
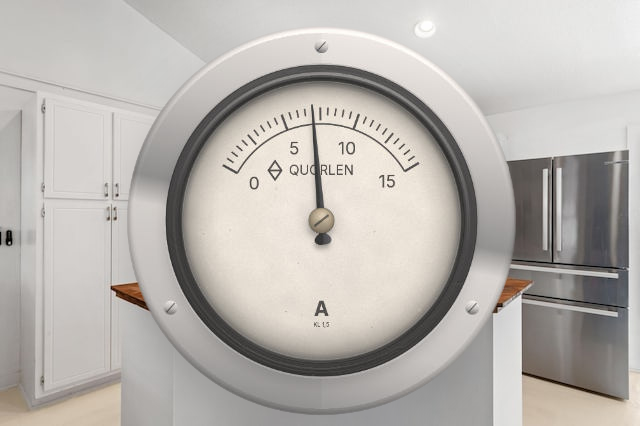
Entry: 7 A
